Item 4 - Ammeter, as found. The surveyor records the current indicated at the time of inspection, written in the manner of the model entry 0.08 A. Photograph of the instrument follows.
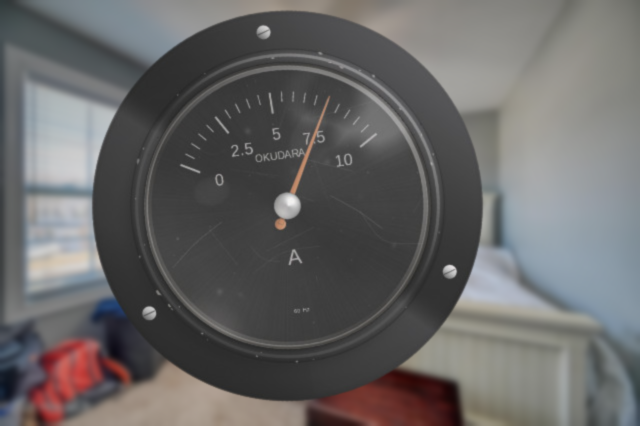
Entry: 7.5 A
